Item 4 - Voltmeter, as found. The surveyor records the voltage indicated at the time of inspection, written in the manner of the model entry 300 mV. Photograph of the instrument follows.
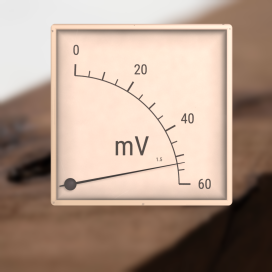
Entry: 52.5 mV
